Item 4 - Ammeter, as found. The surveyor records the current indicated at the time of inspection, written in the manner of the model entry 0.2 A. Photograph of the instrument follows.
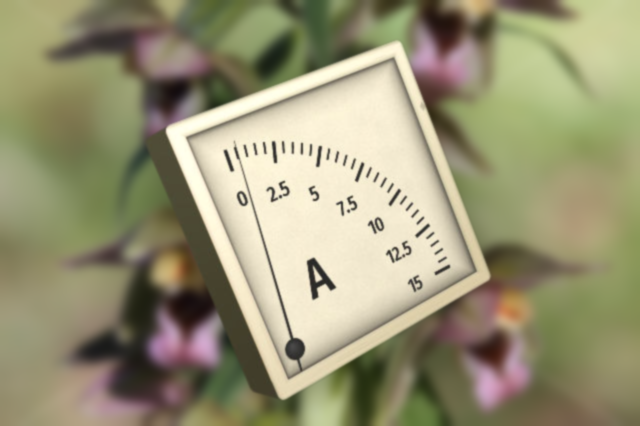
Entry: 0.5 A
